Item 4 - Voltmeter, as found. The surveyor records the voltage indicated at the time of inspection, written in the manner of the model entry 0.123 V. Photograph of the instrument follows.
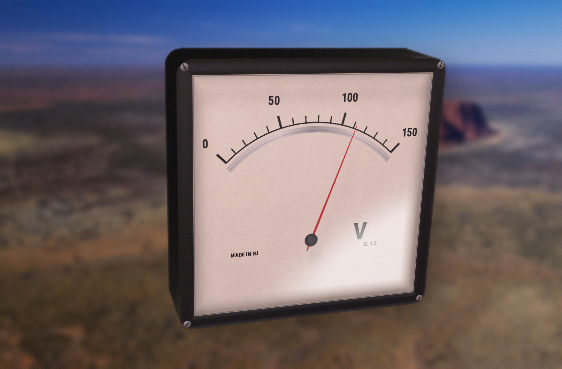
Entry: 110 V
